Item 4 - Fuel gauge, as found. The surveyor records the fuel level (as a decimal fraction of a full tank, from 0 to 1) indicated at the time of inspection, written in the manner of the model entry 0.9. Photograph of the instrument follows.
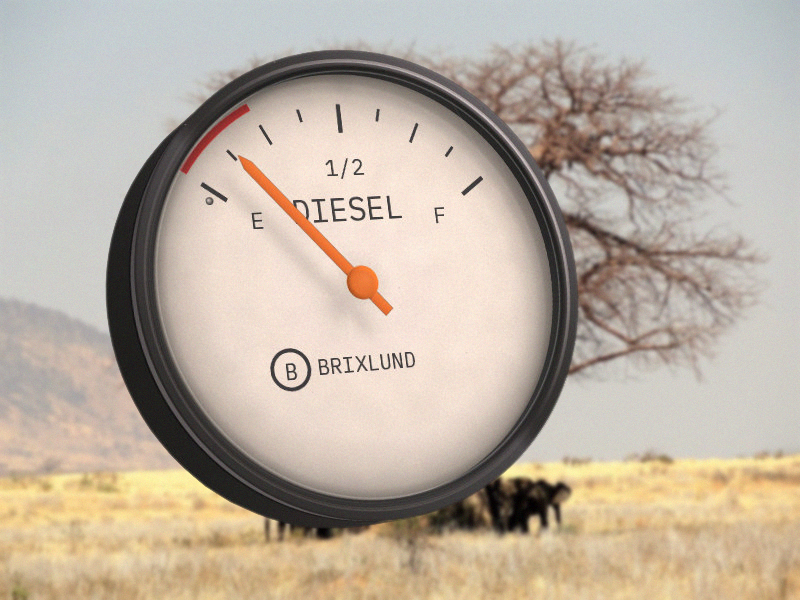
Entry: 0.125
